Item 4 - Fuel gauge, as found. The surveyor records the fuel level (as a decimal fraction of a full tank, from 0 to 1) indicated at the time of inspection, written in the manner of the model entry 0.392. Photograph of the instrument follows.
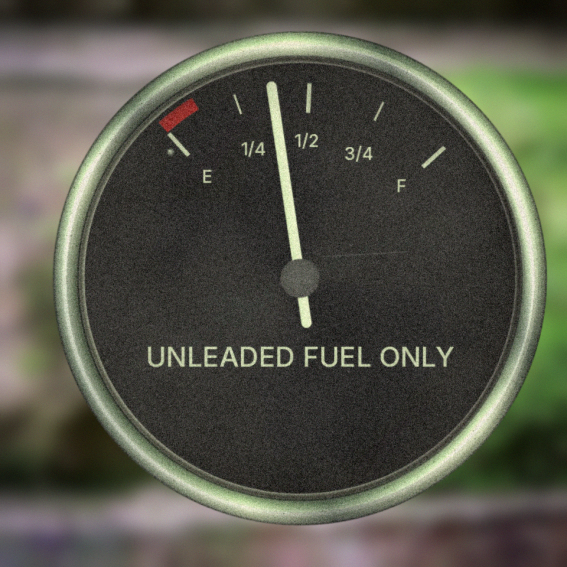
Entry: 0.375
